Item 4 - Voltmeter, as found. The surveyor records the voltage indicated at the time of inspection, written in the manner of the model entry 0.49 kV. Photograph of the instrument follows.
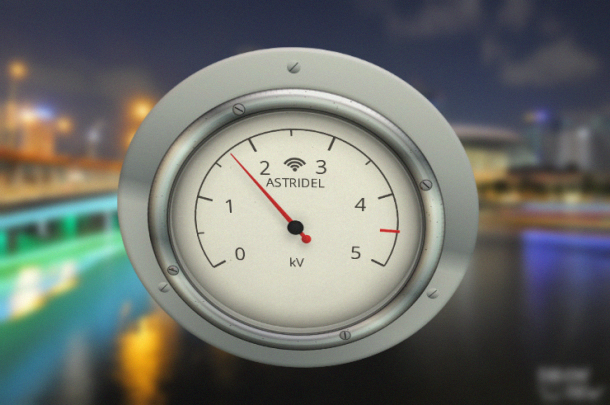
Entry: 1.75 kV
